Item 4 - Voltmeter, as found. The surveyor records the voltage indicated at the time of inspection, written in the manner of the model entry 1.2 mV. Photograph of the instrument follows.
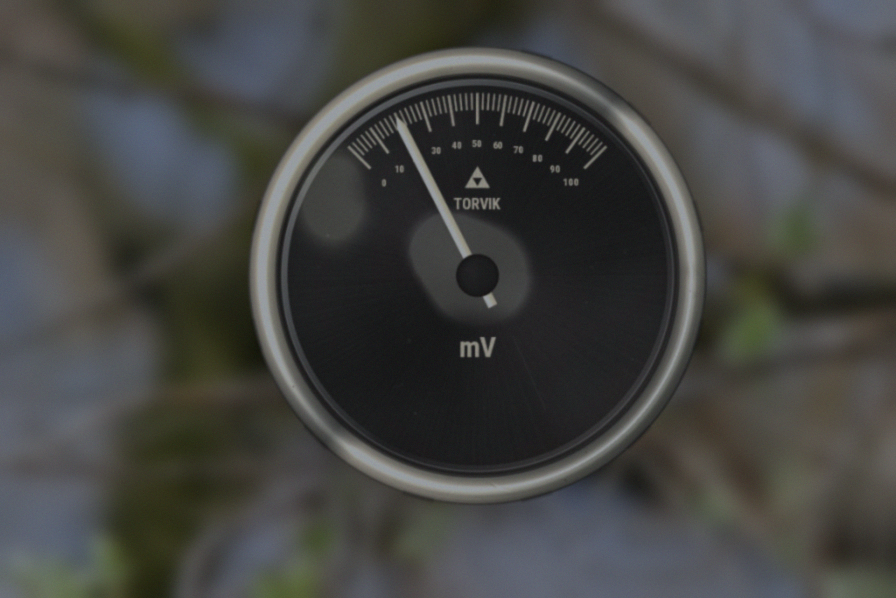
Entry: 20 mV
